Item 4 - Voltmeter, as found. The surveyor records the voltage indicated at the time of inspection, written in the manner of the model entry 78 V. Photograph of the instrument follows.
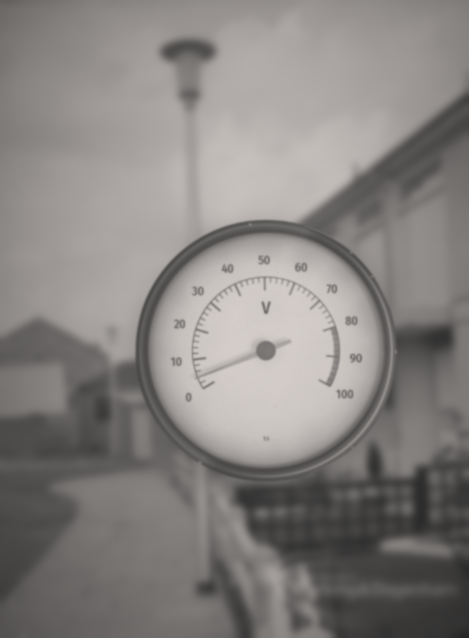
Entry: 4 V
